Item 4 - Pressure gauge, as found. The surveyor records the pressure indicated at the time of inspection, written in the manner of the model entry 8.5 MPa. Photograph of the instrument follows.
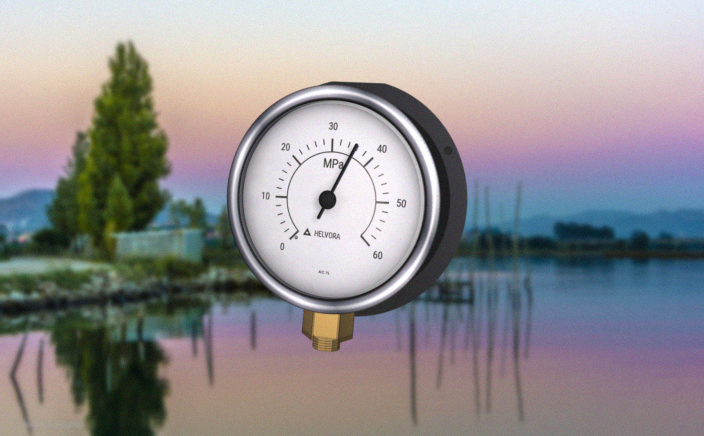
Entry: 36 MPa
